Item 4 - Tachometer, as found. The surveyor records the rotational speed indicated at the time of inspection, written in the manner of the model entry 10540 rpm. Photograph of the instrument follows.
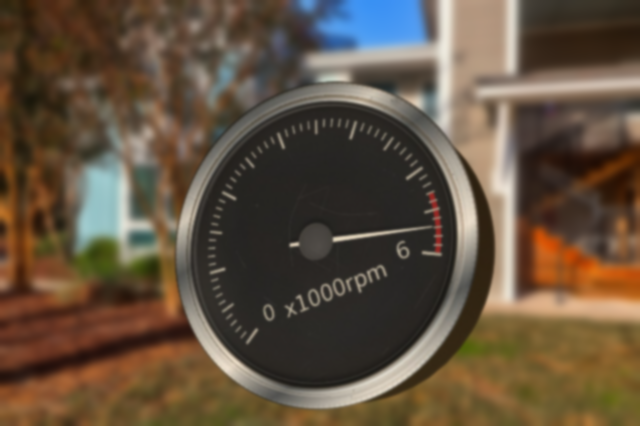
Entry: 5700 rpm
